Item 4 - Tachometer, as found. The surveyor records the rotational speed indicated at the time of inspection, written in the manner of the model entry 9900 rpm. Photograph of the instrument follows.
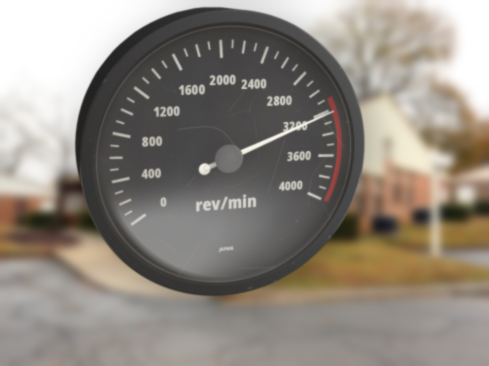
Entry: 3200 rpm
